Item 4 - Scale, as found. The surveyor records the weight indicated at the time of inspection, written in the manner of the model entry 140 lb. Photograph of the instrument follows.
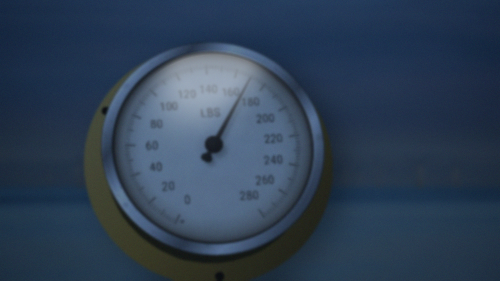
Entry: 170 lb
